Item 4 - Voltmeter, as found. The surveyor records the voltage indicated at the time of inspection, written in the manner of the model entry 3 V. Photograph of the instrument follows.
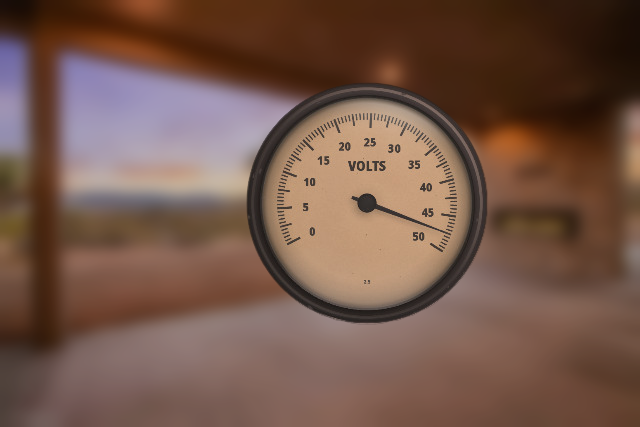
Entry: 47.5 V
